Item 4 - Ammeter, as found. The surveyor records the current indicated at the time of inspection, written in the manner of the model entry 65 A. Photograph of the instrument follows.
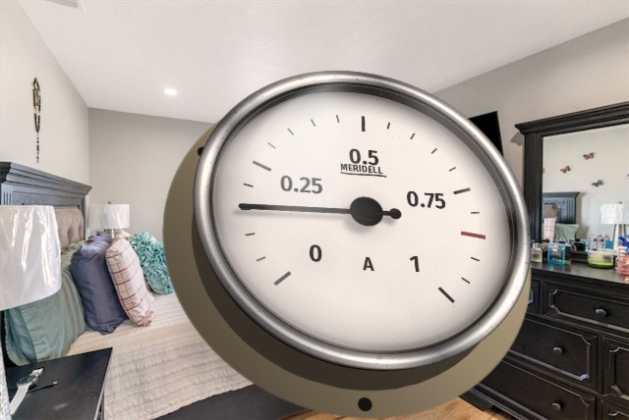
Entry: 0.15 A
